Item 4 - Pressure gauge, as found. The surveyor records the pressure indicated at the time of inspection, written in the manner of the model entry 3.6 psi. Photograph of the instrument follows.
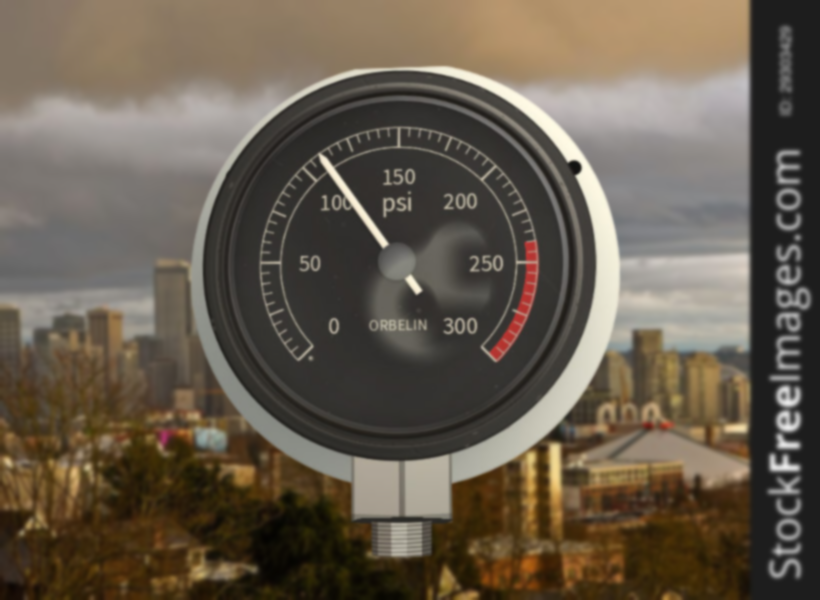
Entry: 110 psi
